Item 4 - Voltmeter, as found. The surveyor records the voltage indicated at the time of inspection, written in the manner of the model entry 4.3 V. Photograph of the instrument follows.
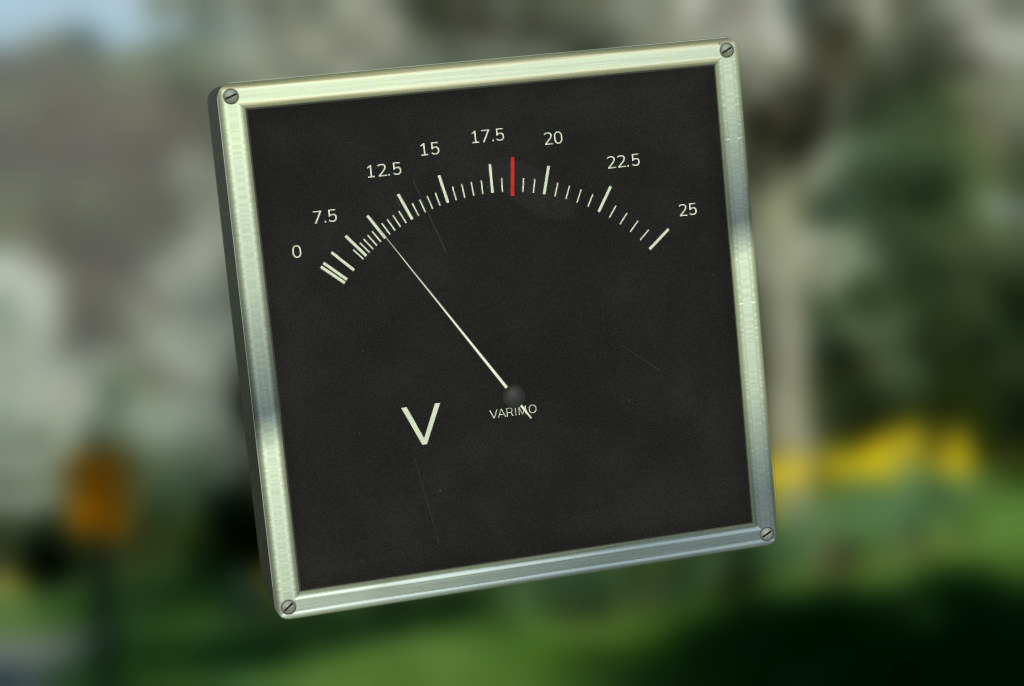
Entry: 10 V
